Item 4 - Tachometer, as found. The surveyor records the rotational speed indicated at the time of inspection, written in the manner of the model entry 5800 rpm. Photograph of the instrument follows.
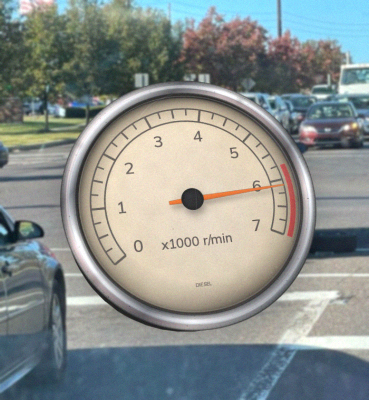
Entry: 6125 rpm
